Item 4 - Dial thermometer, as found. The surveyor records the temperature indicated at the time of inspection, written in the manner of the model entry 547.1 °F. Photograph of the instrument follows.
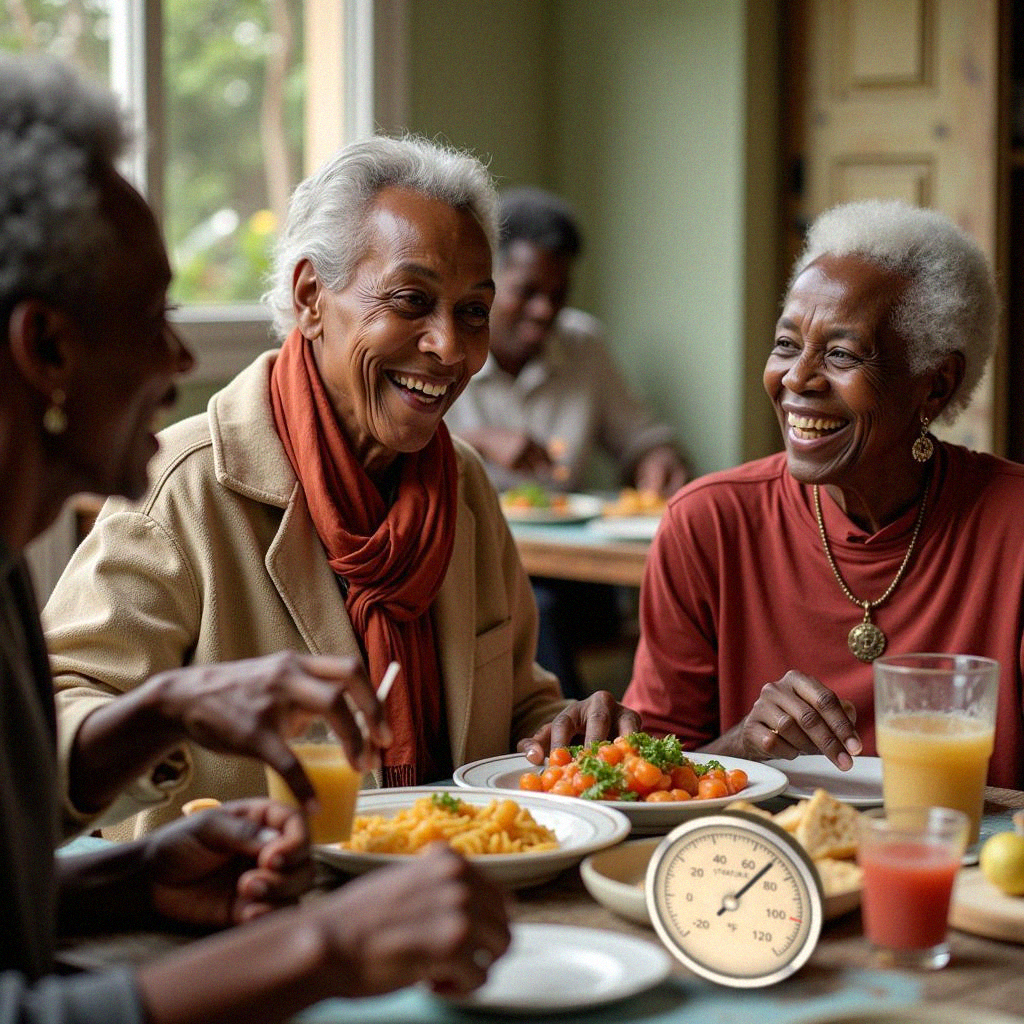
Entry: 70 °F
